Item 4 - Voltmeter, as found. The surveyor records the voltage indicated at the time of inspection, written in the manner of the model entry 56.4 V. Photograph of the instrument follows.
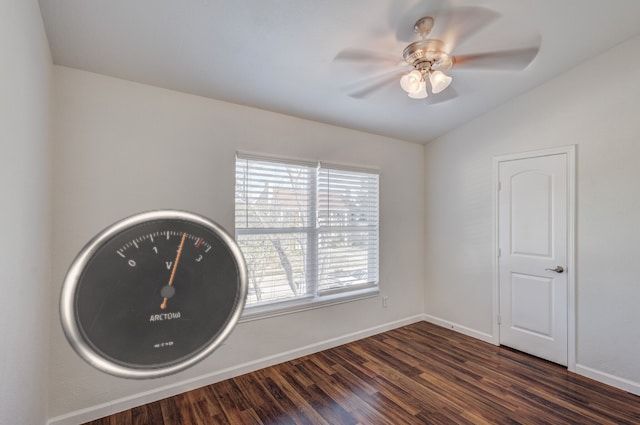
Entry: 2 V
